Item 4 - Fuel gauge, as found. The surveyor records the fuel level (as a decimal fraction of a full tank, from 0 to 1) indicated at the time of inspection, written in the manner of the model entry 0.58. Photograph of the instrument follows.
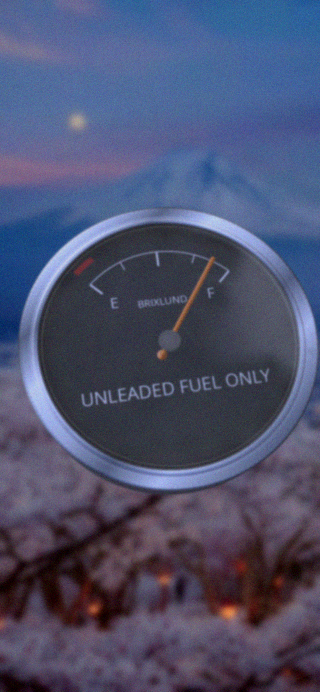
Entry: 0.875
